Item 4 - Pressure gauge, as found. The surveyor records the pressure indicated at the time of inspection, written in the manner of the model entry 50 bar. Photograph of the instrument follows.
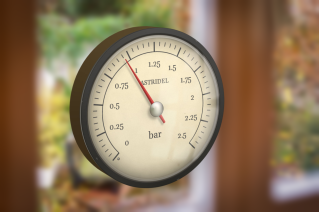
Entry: 0.95 bar
